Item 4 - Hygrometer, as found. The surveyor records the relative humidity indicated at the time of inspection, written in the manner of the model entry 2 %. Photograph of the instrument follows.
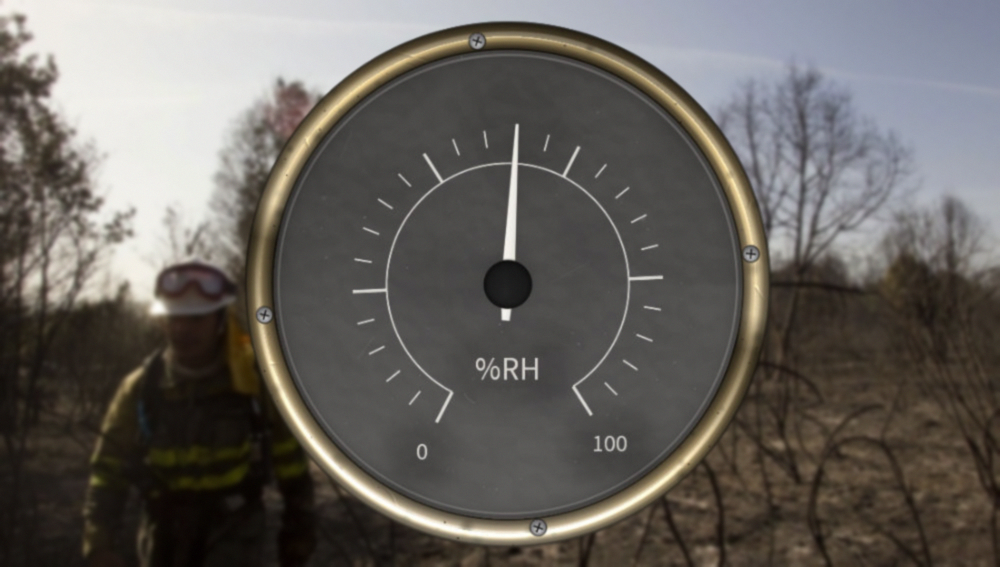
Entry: 52 %
